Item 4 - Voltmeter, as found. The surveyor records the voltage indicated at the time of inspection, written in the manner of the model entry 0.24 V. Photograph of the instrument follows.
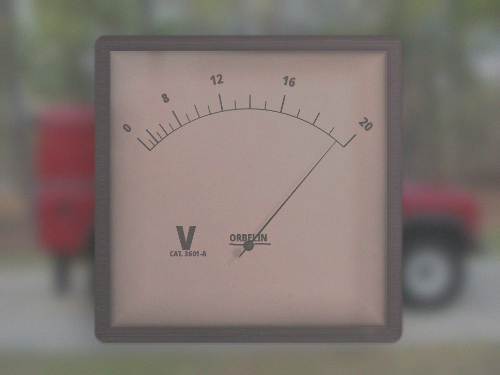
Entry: 19.5 V
